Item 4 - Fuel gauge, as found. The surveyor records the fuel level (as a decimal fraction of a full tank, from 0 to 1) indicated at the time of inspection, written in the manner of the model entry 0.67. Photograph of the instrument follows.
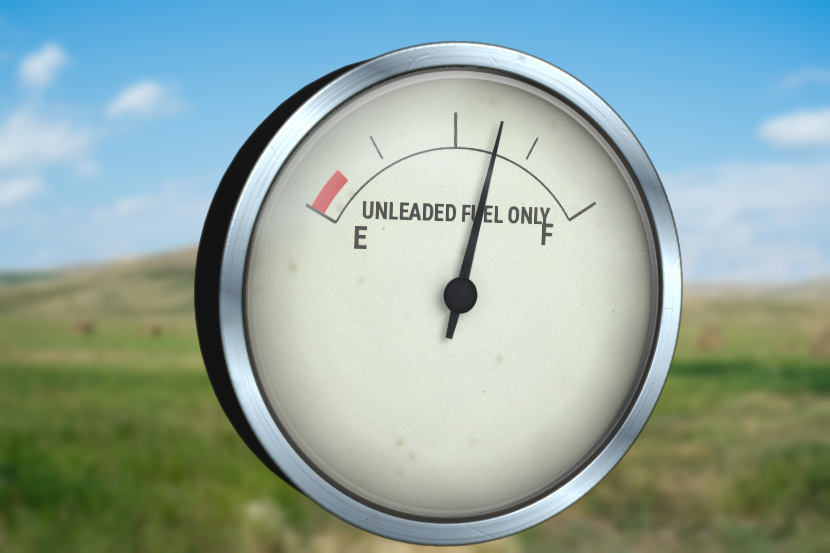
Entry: 0.625
